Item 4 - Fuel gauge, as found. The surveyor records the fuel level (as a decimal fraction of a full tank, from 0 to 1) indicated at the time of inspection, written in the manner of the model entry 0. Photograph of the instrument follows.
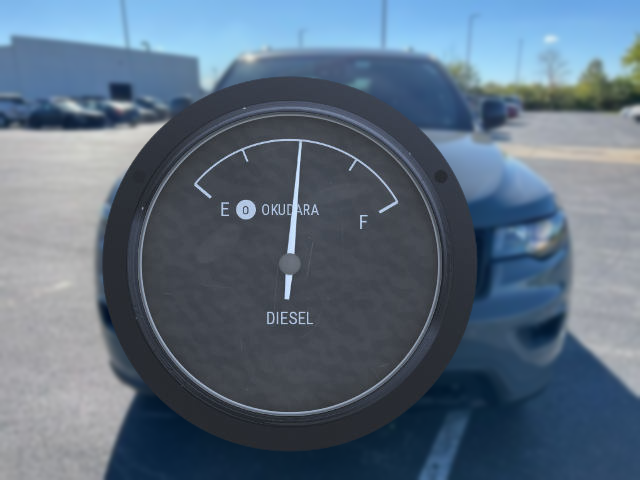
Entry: 0.5
